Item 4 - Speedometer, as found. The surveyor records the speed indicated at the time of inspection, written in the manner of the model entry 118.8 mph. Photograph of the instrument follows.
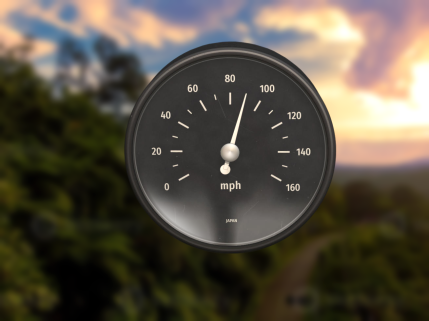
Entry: 90 mph
